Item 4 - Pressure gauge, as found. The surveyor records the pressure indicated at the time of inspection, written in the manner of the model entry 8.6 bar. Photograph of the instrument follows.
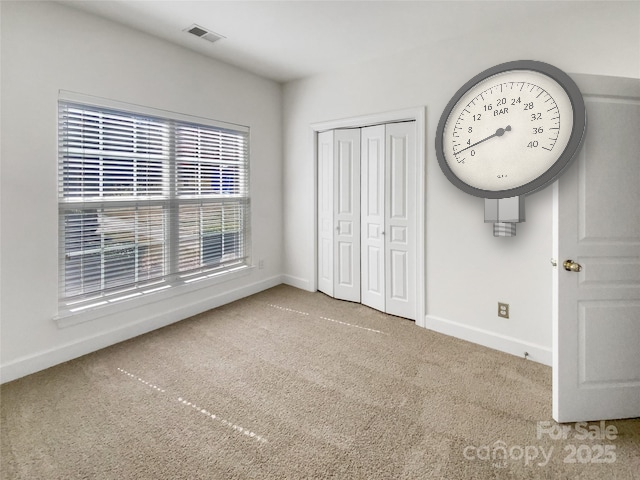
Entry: 2 bar
